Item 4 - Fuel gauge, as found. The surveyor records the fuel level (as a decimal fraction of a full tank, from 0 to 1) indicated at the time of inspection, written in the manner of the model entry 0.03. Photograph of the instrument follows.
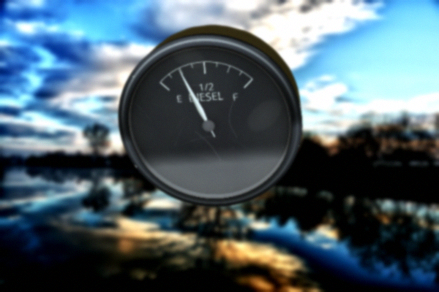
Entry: 0.25
